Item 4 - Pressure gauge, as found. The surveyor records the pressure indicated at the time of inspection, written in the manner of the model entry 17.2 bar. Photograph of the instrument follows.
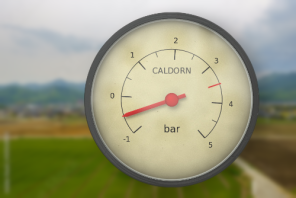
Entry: -0.5 bar
